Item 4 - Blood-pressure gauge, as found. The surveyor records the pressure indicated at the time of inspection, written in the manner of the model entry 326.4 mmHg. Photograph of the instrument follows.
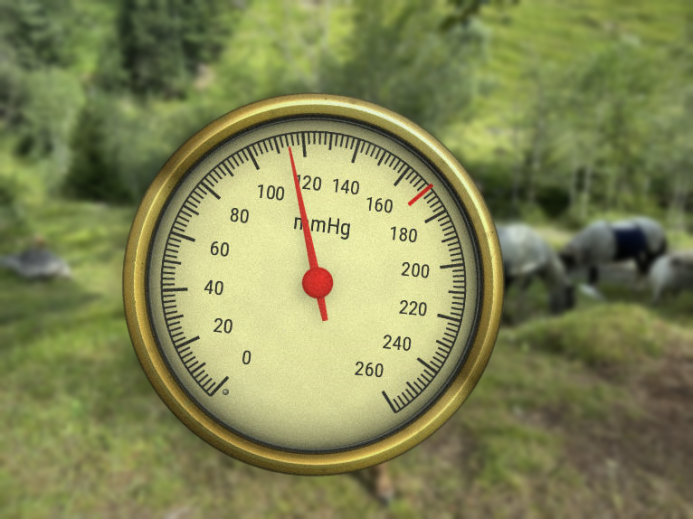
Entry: 114 mmHg
